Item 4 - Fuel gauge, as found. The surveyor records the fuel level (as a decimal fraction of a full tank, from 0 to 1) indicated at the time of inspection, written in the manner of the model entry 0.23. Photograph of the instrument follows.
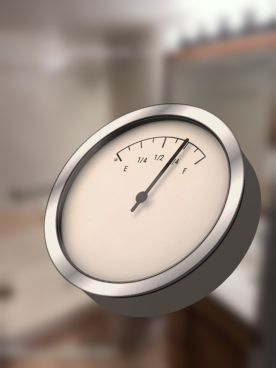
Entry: 0.75
